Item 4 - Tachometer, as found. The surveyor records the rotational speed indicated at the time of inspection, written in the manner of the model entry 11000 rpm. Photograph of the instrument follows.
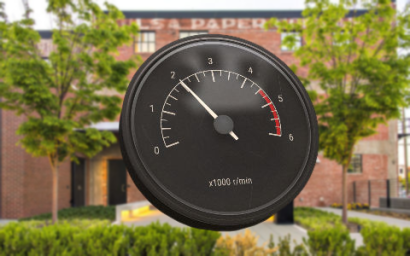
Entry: 2000 rpm
